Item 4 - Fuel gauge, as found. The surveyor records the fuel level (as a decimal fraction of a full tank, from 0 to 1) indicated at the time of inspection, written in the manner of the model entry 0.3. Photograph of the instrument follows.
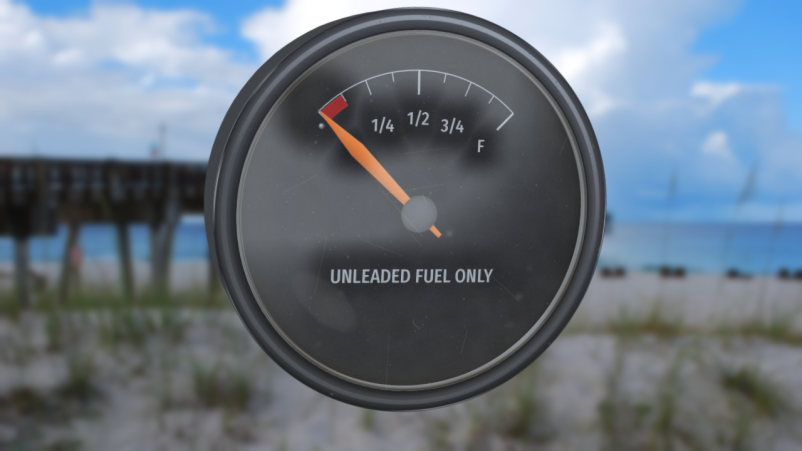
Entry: 0
